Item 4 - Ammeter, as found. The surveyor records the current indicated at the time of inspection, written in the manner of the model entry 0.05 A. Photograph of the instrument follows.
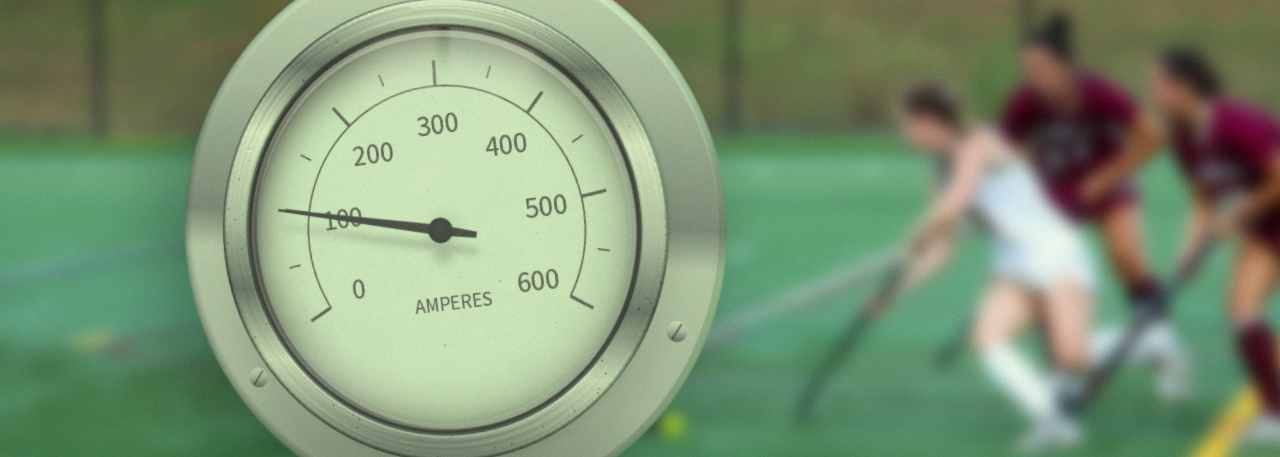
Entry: 100 A
